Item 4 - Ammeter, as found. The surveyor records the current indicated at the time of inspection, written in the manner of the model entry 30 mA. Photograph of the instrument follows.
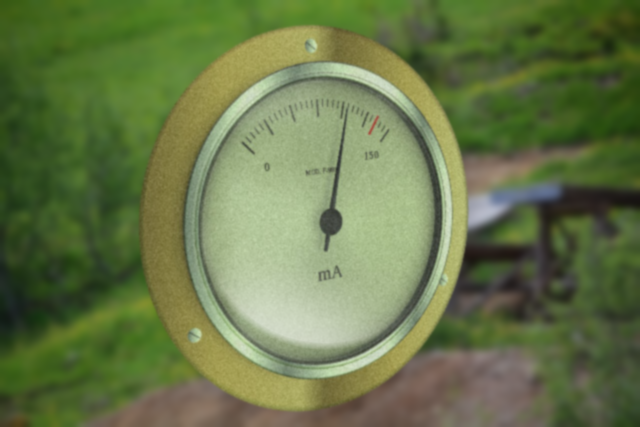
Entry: 100 mA
